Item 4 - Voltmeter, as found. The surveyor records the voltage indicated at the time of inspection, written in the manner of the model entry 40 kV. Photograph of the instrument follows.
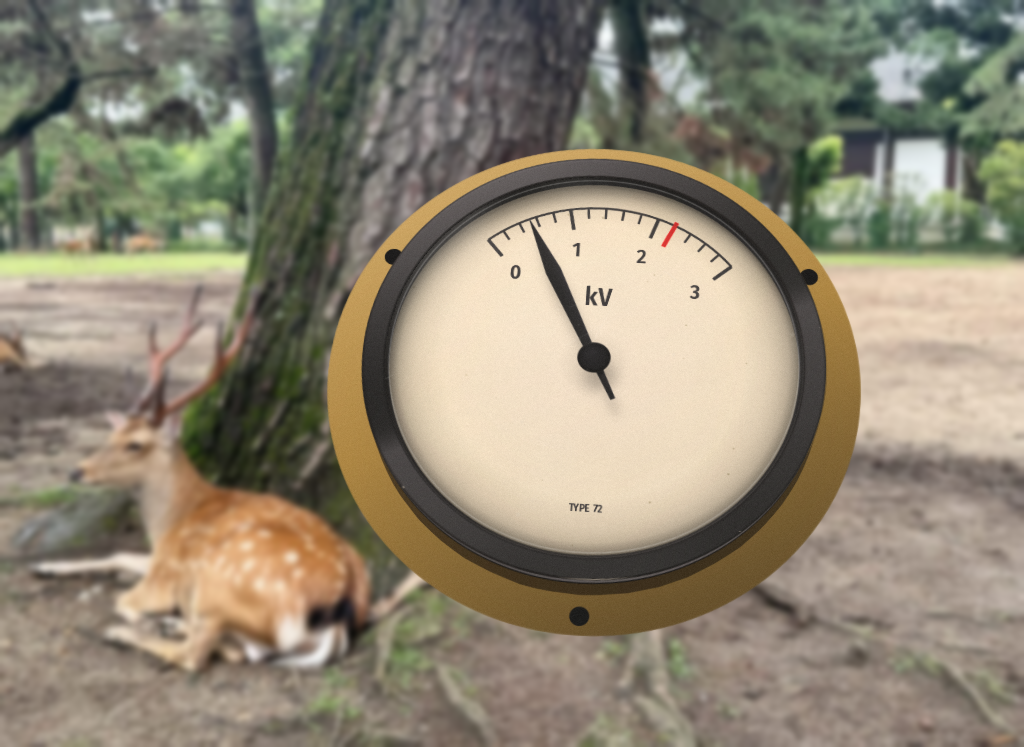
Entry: 0.5 kV
